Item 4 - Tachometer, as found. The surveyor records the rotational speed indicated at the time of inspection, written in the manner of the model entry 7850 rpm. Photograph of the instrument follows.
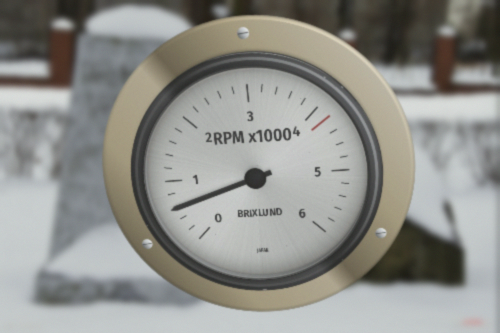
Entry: 600 rpm
